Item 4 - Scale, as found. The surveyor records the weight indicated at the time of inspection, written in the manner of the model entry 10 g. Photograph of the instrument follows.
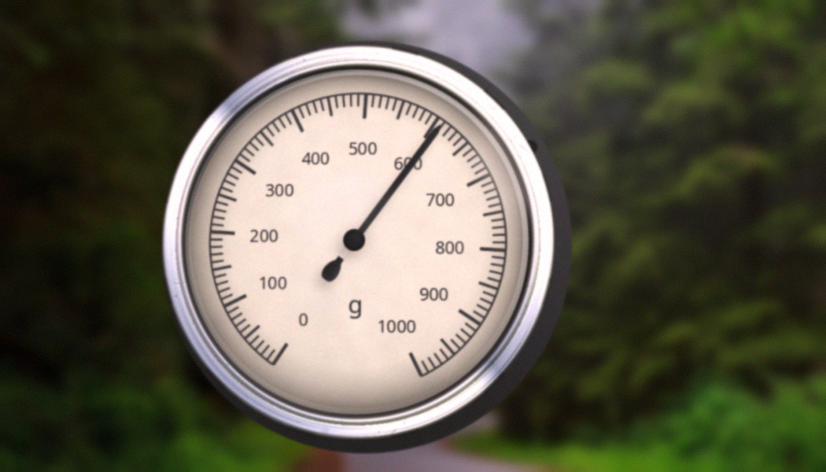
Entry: 610 g
